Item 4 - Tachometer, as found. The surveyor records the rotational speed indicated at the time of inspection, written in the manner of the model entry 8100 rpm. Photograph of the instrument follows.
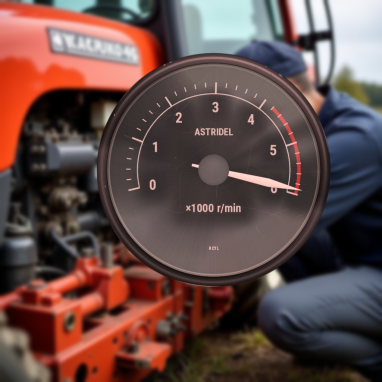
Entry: 5900 rpm
